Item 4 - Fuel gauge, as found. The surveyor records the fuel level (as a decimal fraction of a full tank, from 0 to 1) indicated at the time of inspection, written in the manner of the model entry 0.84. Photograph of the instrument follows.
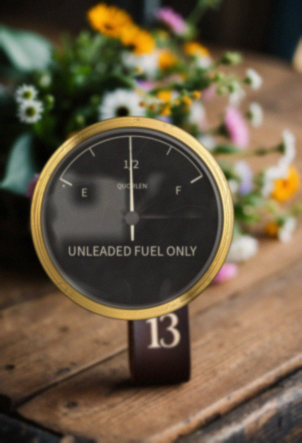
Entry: 0.5
